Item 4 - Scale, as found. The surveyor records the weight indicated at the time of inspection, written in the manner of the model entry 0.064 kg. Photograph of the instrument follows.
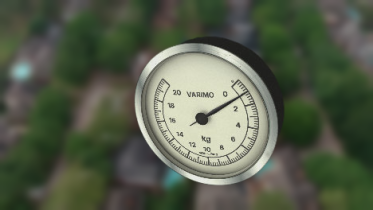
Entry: 1 kg
